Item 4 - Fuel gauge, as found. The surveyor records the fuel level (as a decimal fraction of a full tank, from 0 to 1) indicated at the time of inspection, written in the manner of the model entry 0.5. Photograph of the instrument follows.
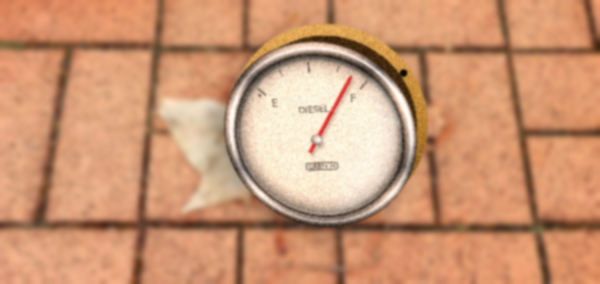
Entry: 0.875
